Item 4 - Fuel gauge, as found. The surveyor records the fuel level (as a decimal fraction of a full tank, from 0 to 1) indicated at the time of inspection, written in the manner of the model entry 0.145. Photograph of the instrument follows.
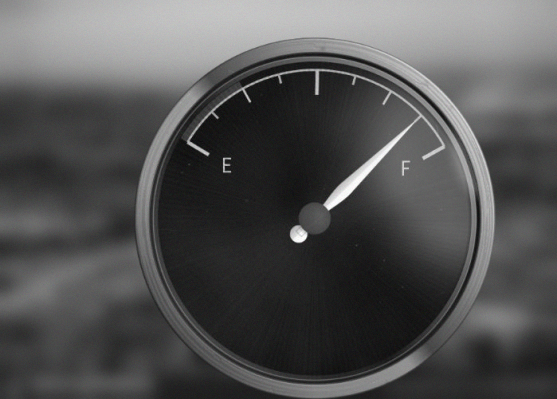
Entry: 0.875
